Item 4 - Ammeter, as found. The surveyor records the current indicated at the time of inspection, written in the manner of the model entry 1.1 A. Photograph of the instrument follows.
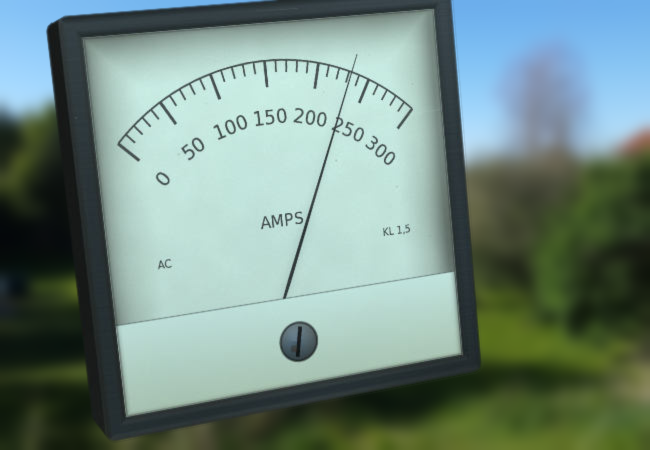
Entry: 230 A
